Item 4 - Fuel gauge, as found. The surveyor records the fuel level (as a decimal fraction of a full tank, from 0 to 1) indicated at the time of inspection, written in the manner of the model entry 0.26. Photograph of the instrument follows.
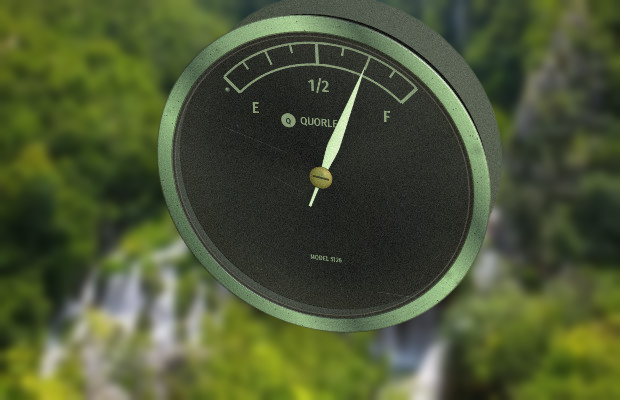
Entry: 0.75
